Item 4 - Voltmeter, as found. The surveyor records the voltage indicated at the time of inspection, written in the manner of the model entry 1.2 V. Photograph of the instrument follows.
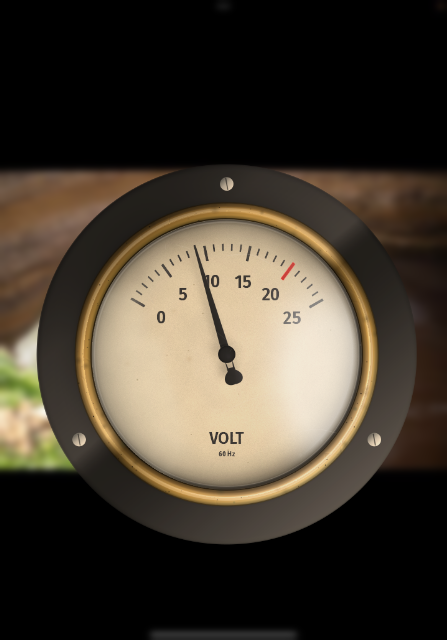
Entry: 9 V
